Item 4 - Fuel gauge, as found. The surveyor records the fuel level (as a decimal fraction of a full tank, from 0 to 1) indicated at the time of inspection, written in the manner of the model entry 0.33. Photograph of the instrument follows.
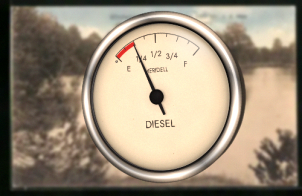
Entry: 0.25
